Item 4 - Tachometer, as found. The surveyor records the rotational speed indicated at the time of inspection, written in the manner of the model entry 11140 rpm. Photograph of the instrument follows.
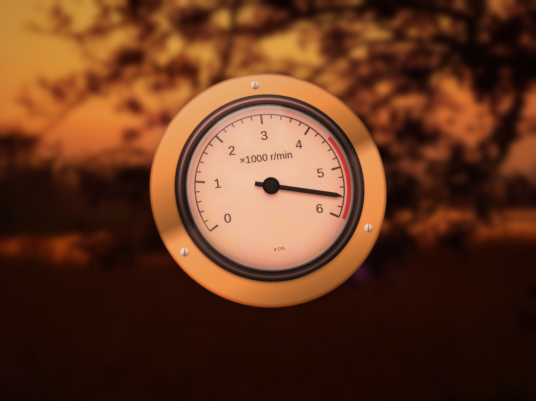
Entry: 5600 rpm
